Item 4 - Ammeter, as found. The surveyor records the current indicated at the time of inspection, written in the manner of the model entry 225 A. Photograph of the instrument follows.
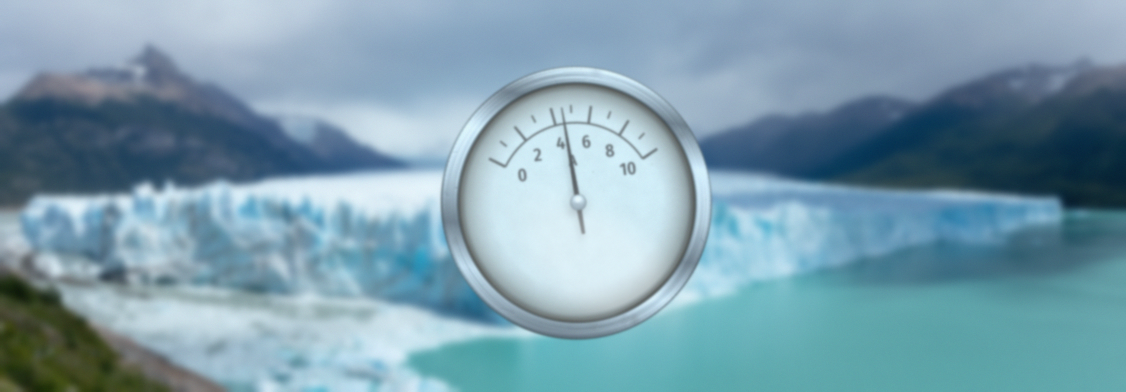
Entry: 4.5 A
